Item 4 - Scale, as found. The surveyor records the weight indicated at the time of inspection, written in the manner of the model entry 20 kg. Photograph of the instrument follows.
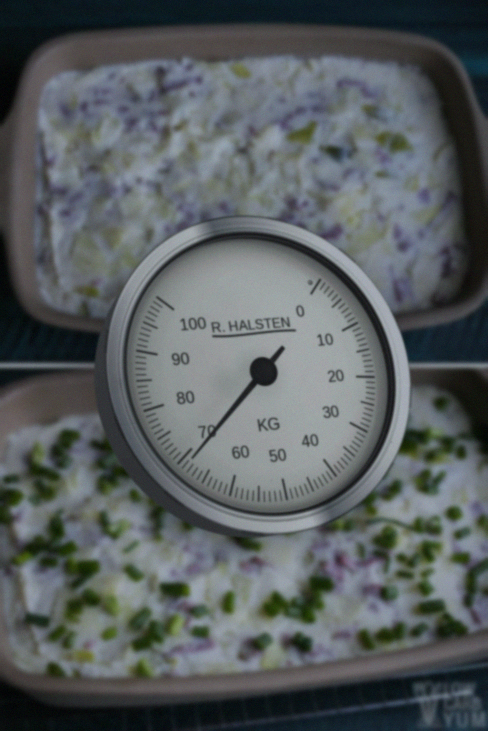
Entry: 69 kg
